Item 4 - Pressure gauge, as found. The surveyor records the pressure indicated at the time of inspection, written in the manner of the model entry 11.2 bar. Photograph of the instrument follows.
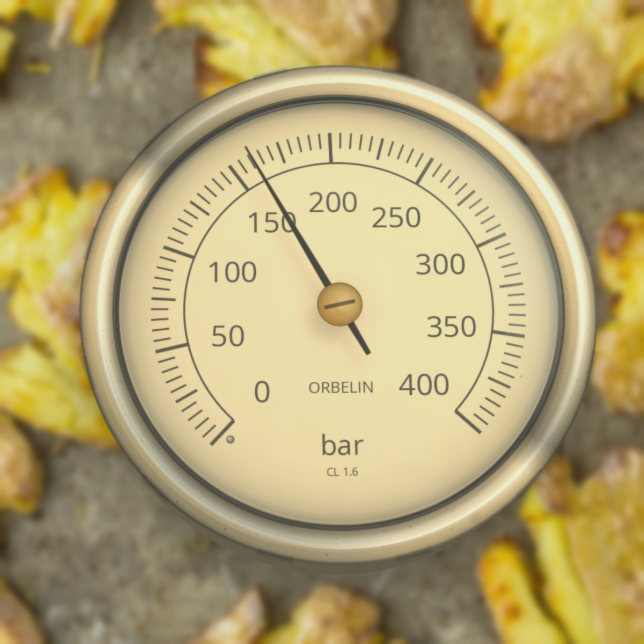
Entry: 160 bar
